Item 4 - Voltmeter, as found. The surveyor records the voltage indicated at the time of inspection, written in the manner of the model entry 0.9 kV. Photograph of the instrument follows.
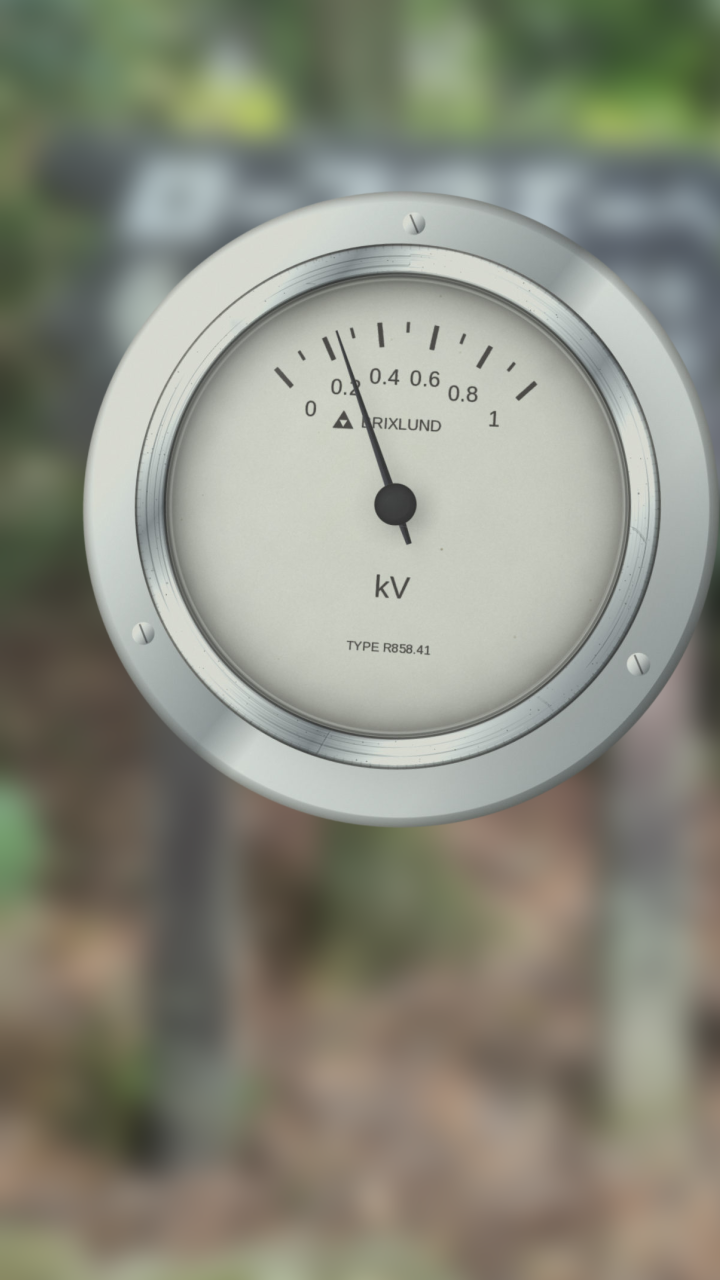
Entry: 0.25 kV
